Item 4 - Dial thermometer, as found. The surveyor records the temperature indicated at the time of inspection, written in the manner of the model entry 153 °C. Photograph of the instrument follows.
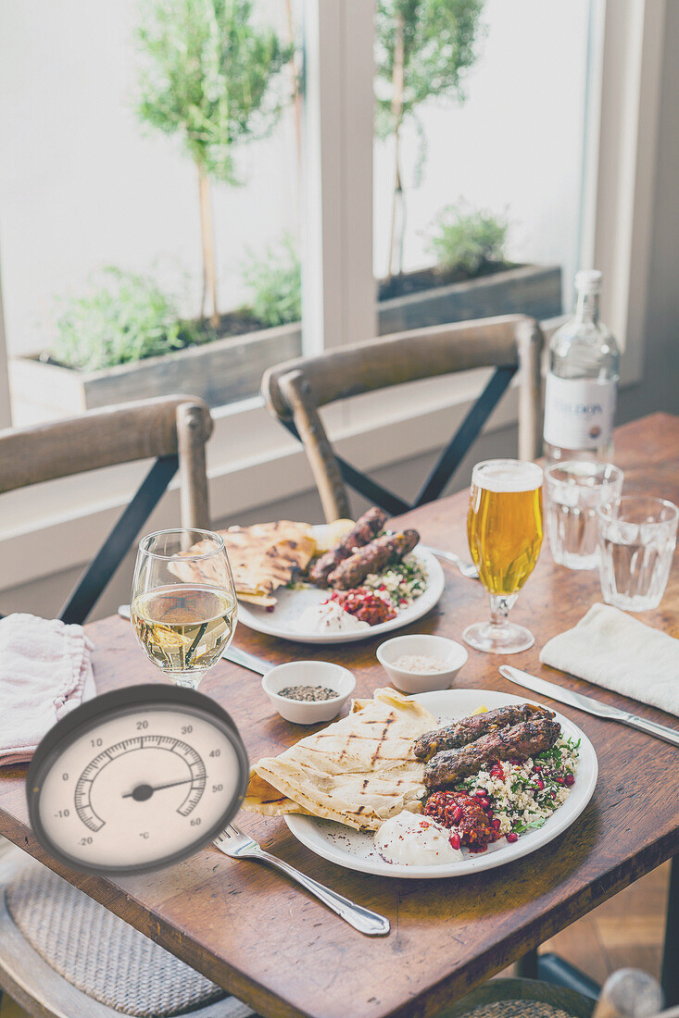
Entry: 45 °C
